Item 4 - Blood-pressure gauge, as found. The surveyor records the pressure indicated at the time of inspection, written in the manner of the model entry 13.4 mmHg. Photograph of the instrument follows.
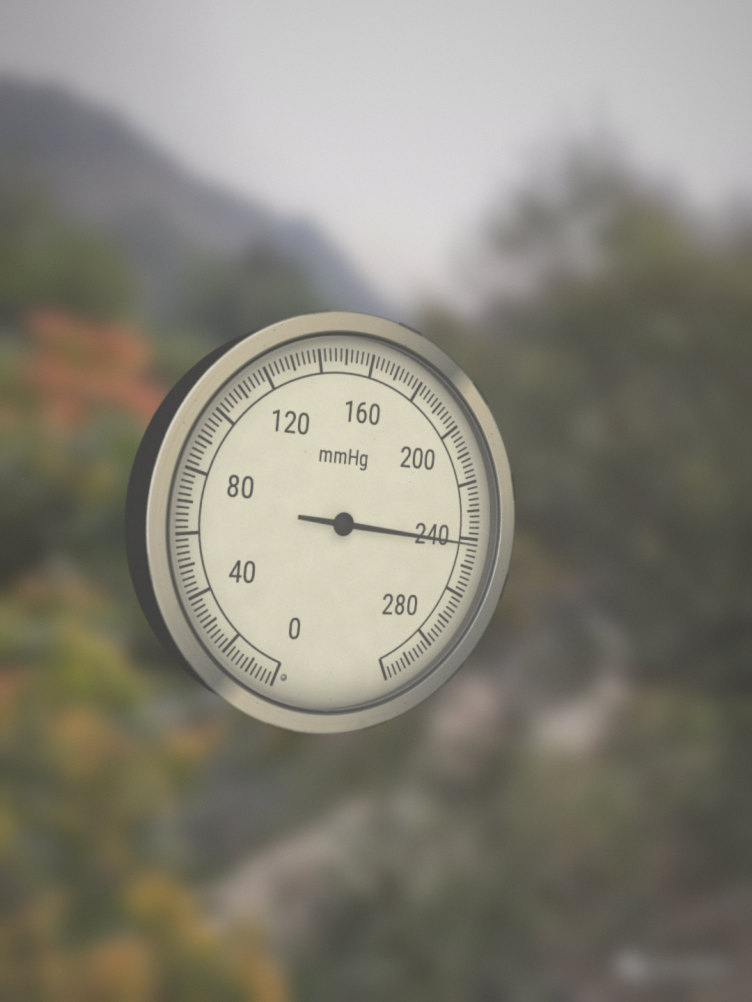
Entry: 242 mmHg
